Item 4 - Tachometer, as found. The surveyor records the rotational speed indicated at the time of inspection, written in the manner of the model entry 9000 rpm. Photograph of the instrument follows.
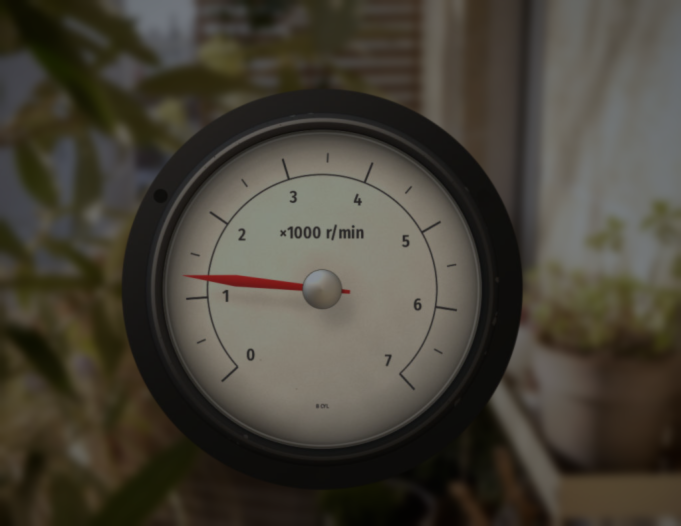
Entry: 1250 rpm
